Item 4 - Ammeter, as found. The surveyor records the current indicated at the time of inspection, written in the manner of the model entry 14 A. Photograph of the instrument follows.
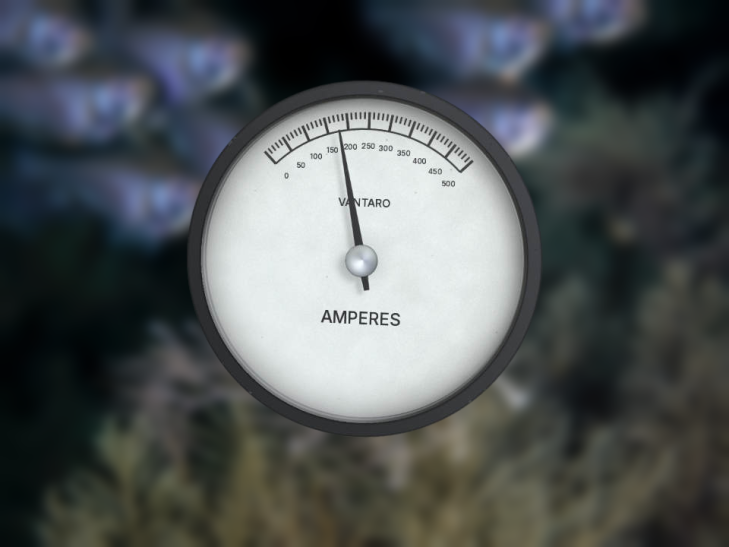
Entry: 180 A
